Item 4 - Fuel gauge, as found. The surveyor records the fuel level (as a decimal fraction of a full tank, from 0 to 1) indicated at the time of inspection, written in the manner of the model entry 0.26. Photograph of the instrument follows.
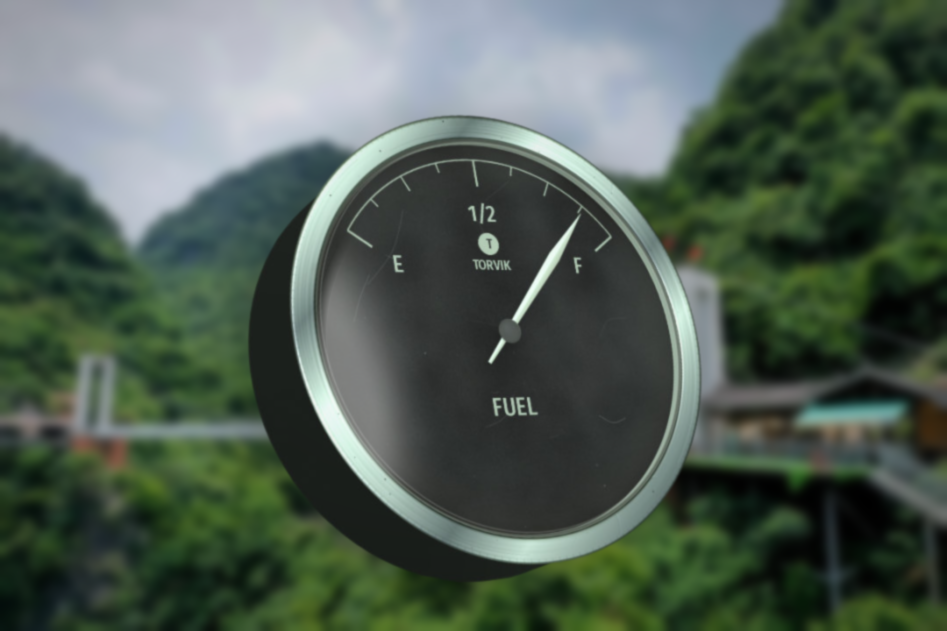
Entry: 0.875
